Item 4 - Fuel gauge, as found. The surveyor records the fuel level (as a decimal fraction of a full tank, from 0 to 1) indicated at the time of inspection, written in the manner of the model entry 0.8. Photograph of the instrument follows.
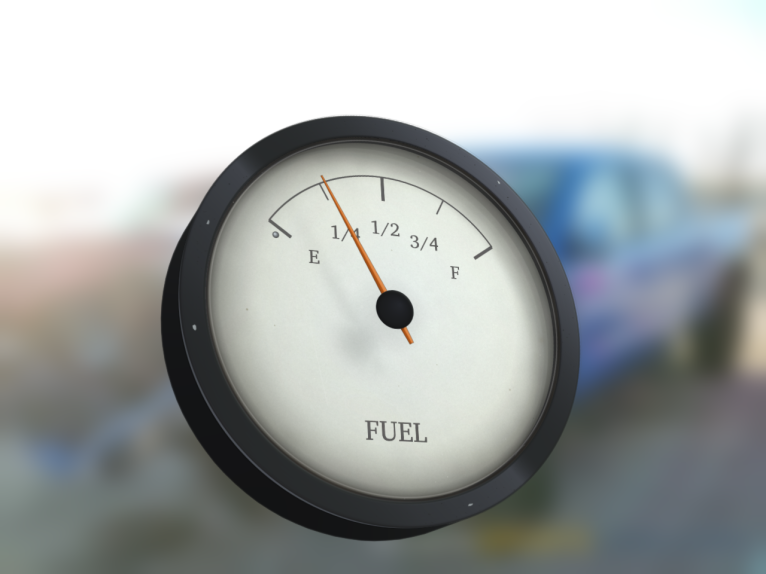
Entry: 0.25
